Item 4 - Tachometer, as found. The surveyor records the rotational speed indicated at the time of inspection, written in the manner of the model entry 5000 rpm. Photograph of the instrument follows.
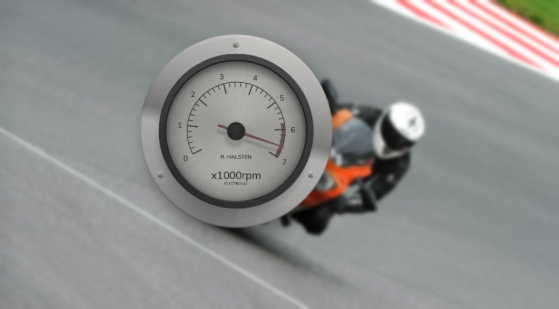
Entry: 6600 rpm
